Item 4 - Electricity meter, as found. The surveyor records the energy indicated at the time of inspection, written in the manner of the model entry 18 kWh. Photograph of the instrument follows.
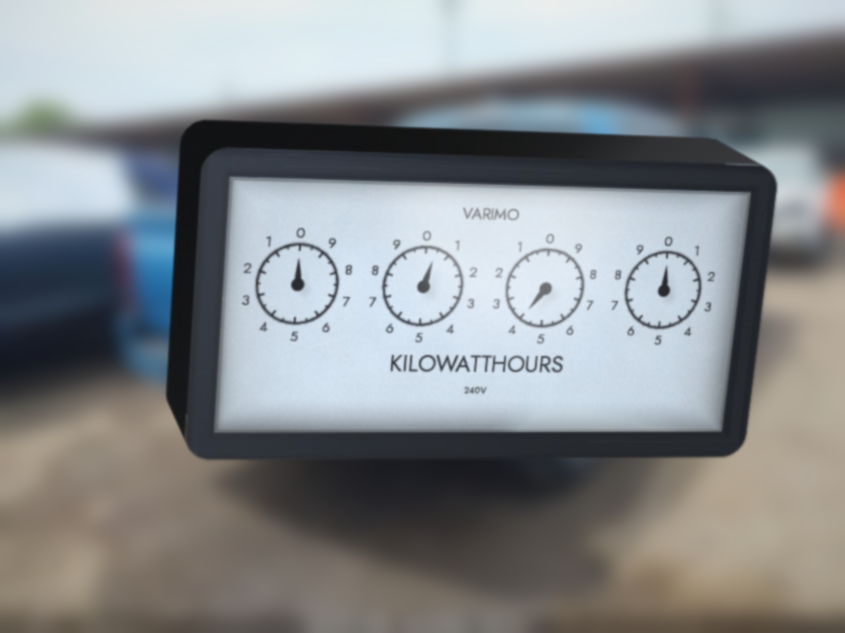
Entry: 40 kWh
